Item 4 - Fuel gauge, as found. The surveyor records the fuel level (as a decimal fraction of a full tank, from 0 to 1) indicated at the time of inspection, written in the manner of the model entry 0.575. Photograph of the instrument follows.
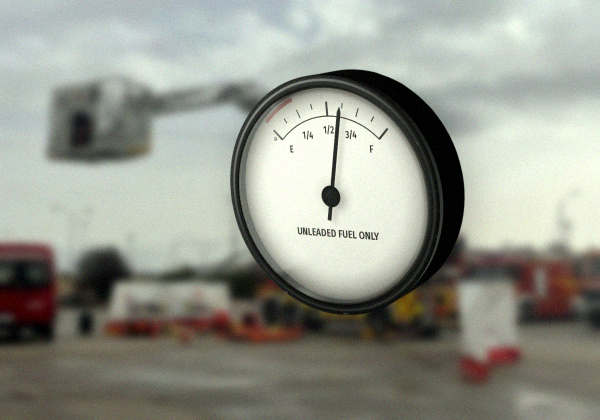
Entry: 0.625
